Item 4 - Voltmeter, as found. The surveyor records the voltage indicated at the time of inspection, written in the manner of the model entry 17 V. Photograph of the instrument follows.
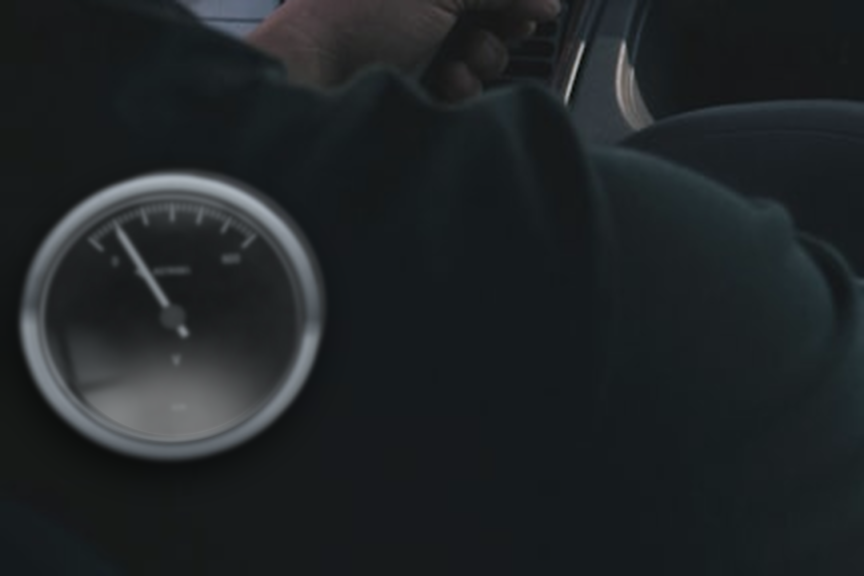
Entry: 100 V
